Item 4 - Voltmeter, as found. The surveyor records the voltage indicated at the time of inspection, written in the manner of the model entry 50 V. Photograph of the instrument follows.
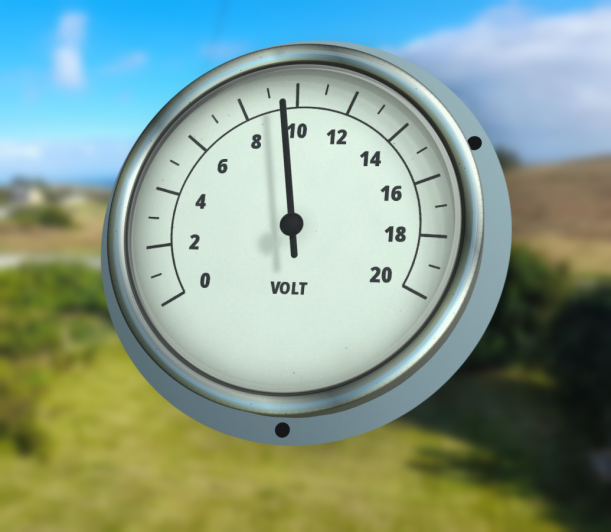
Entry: 9.5 V
